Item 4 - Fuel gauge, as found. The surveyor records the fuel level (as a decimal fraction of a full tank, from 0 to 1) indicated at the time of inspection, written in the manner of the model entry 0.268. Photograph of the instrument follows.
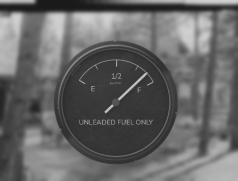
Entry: 0.875
